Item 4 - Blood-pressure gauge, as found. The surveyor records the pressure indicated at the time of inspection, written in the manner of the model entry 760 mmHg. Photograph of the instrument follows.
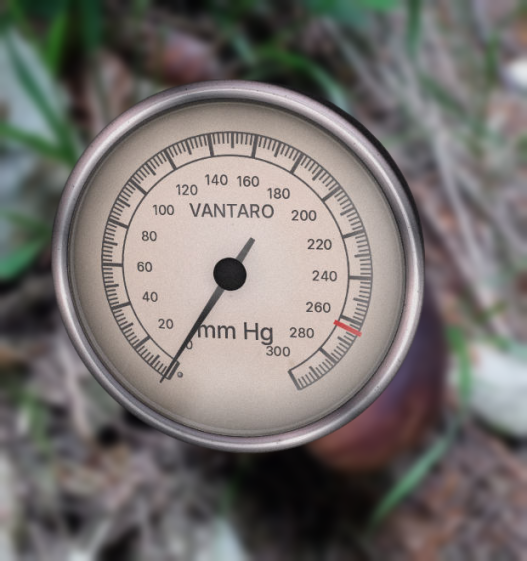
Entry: 2 mmHg
